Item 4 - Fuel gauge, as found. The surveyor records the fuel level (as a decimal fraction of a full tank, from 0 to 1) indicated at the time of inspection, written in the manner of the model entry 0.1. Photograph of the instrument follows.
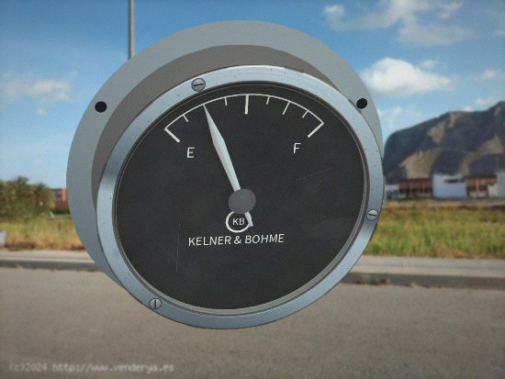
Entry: 0.25
